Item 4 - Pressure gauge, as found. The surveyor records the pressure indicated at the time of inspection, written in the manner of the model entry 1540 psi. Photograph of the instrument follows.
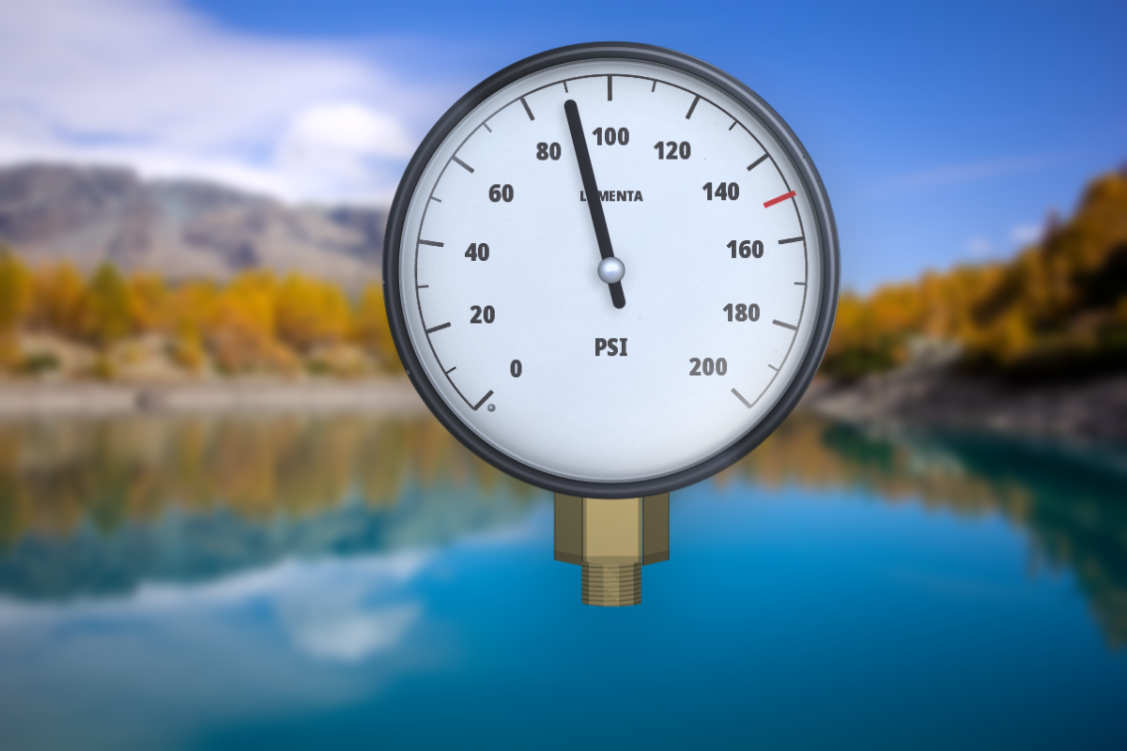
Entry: 90 psi
